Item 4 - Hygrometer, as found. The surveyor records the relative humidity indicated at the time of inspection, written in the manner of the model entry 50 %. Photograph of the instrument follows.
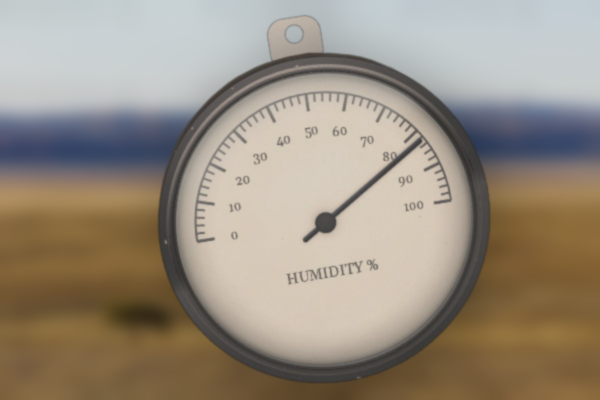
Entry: 82 %
